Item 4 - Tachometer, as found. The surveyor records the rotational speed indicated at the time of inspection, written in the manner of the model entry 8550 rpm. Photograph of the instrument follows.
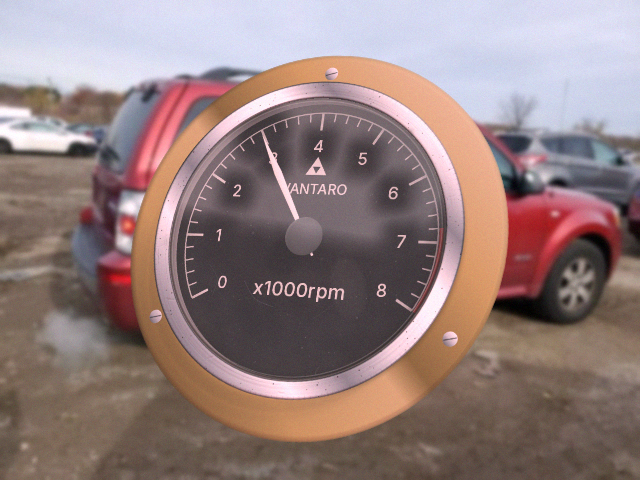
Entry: 3000 rpm
